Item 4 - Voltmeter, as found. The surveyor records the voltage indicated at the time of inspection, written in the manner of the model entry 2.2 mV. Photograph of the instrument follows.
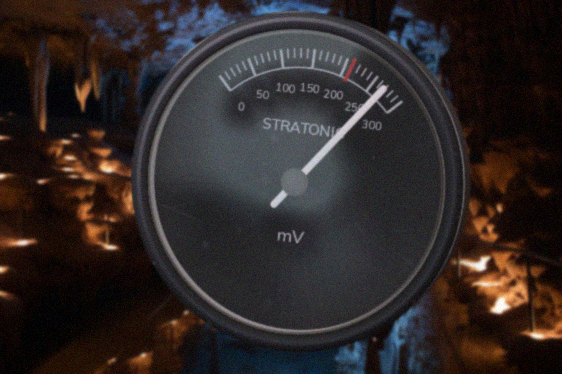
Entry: 270 mV
